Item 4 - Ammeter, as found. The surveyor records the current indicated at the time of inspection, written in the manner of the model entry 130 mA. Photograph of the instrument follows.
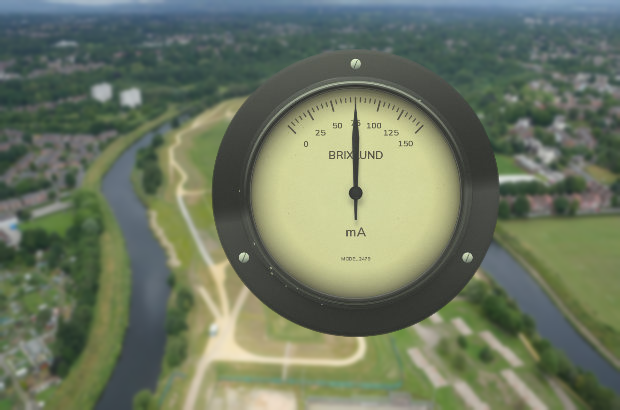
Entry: 75 mA
